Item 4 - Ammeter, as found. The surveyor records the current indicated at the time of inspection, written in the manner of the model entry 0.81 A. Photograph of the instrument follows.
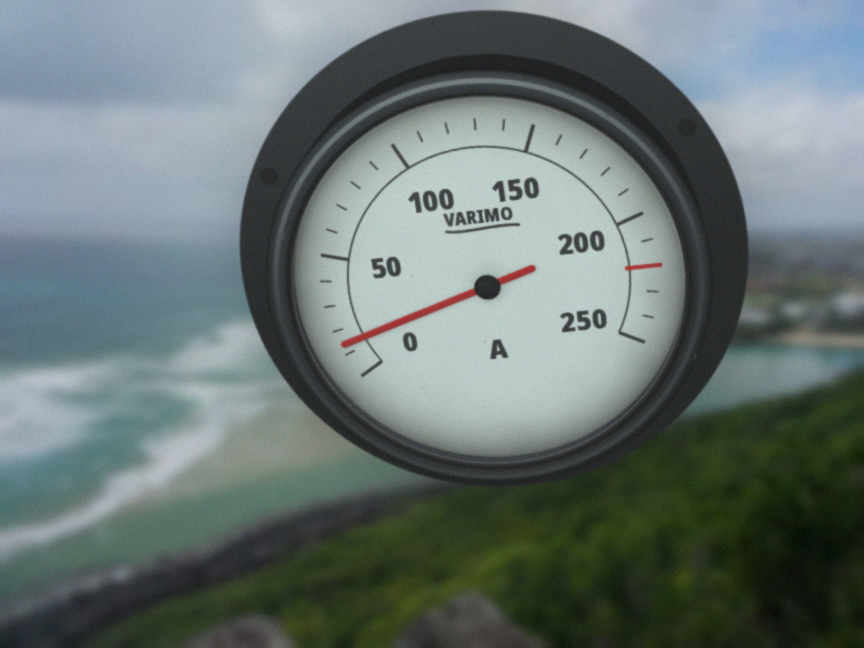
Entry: 15 A
